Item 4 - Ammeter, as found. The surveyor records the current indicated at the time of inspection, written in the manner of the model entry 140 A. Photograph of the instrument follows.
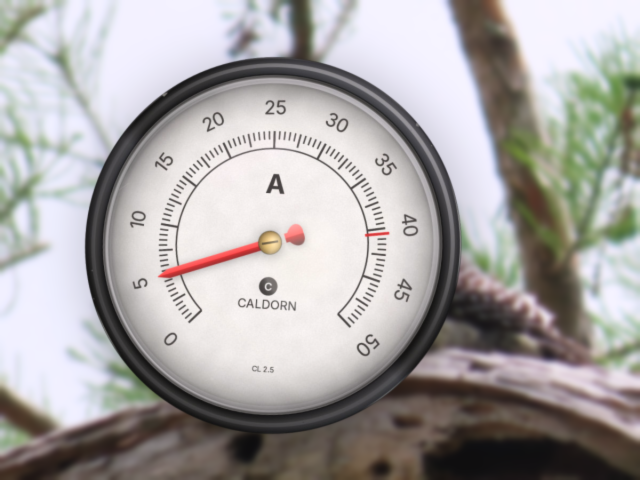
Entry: 5 A
